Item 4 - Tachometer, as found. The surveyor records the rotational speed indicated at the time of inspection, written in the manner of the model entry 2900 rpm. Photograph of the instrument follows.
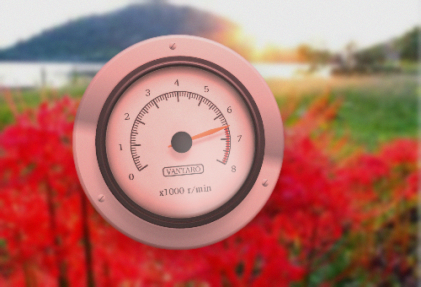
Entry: 6500 rpm
